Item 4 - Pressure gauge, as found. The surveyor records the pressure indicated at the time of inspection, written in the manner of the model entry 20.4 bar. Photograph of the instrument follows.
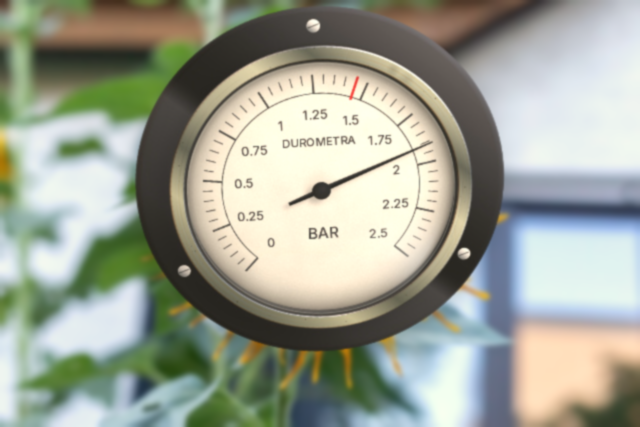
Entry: 1.9 bar
